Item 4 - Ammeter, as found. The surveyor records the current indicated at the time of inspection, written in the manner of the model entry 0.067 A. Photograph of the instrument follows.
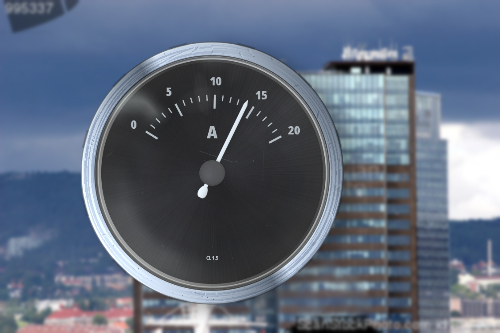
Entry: 14 A
